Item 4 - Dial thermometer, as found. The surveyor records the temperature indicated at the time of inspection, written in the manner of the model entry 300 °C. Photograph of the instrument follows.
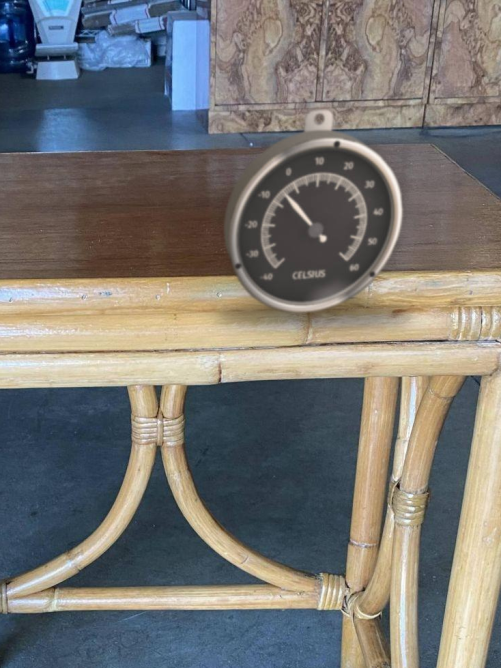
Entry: -5 °C
